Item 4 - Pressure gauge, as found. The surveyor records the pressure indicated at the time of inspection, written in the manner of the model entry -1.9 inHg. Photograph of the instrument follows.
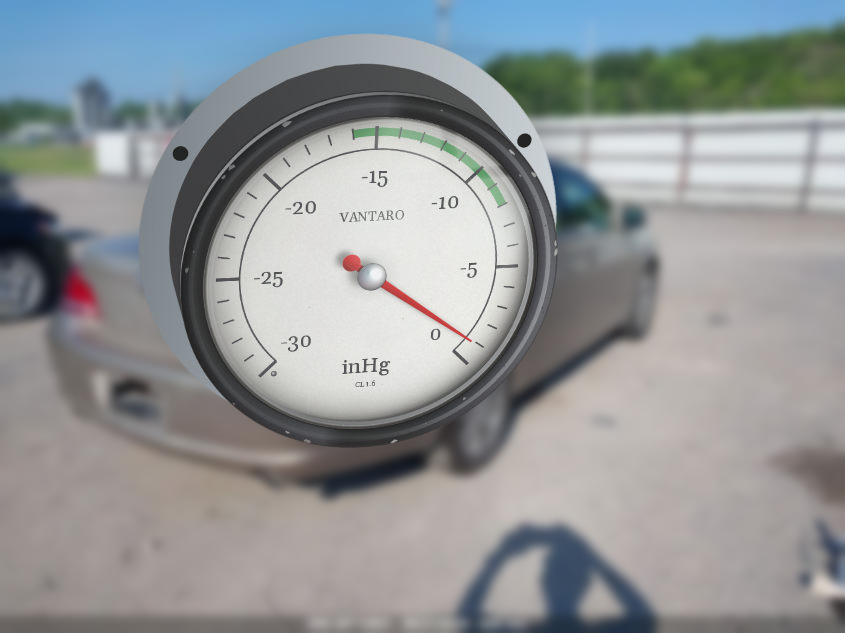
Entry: -1 inHg
